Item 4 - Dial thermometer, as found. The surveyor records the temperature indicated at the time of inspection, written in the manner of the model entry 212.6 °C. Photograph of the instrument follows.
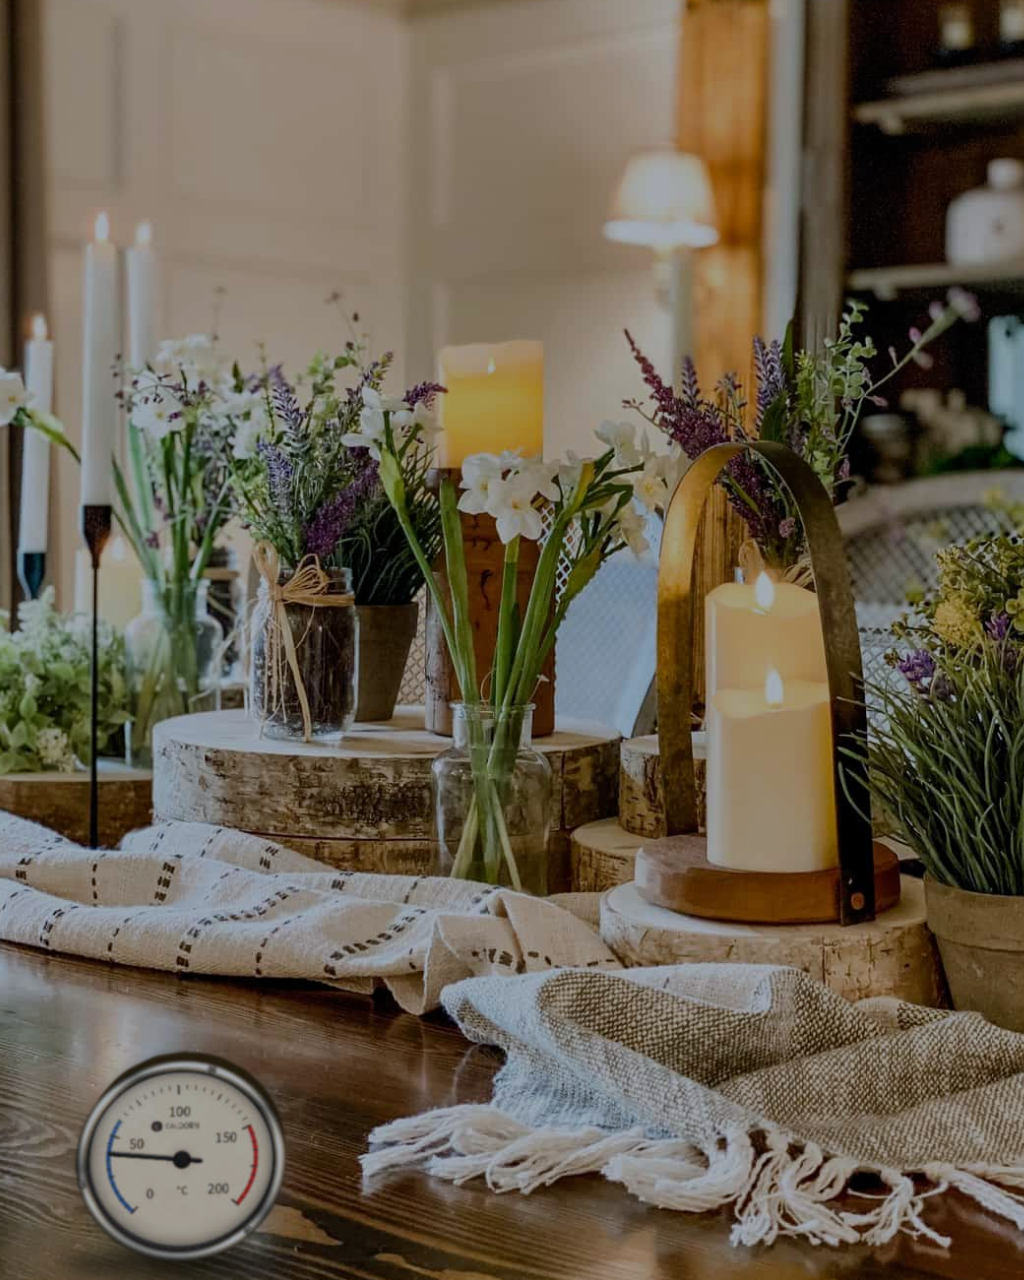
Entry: 40 °C
